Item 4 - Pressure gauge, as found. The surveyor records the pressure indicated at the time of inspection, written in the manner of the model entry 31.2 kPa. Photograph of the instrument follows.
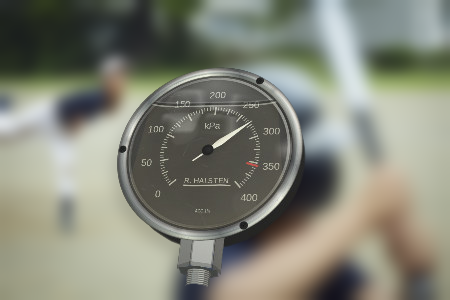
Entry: 275 kPa
